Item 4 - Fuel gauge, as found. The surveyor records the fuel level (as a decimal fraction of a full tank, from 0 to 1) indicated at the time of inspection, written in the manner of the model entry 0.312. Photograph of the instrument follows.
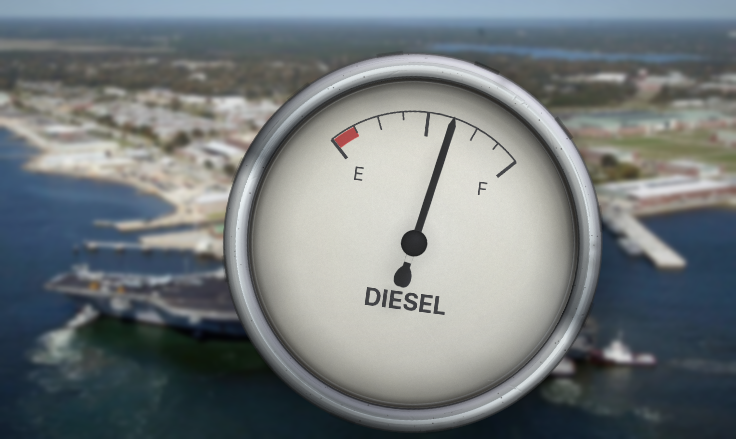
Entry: 0.625
